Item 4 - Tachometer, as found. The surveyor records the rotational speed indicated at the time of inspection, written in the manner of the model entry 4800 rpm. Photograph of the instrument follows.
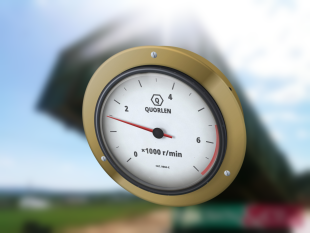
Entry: 1500 rpm
